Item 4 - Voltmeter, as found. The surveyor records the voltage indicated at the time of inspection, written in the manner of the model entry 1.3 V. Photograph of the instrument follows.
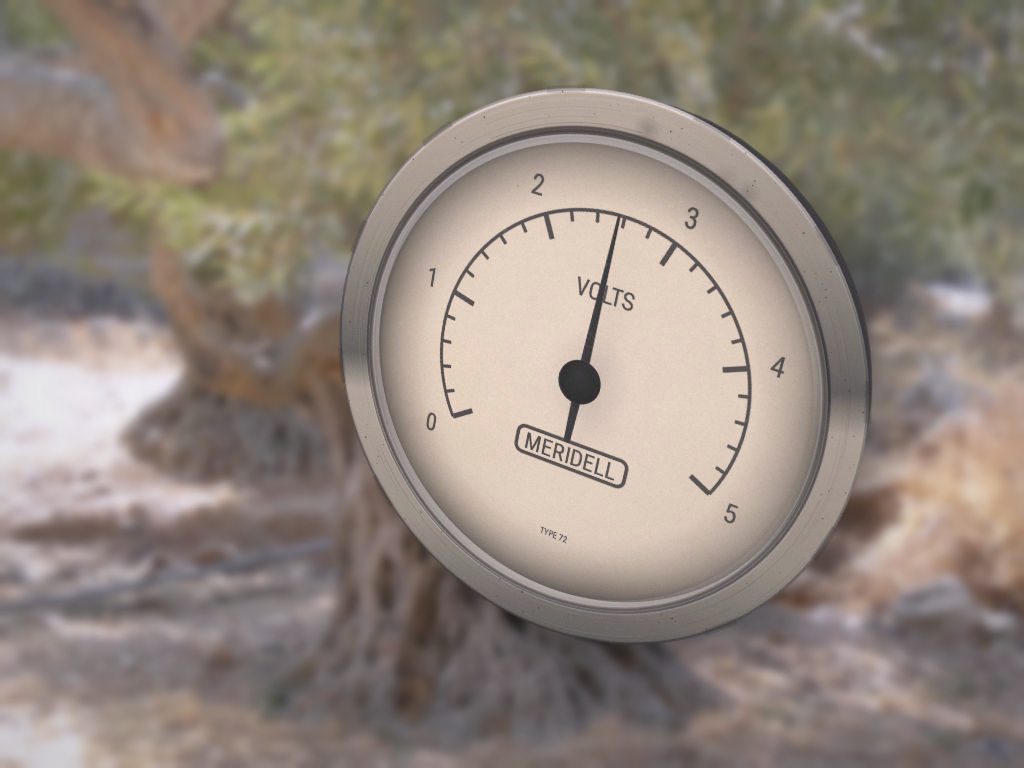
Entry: 2.6 V
